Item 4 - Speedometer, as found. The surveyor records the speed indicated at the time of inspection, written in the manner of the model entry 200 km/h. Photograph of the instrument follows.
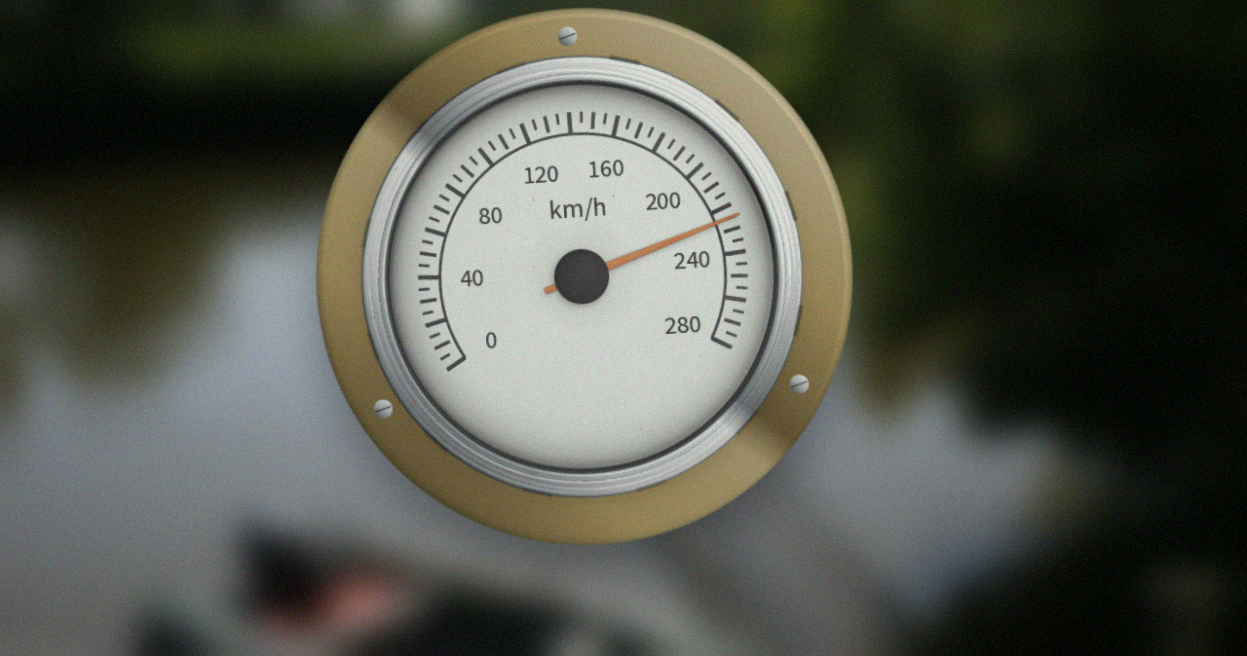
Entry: 225 km/h
